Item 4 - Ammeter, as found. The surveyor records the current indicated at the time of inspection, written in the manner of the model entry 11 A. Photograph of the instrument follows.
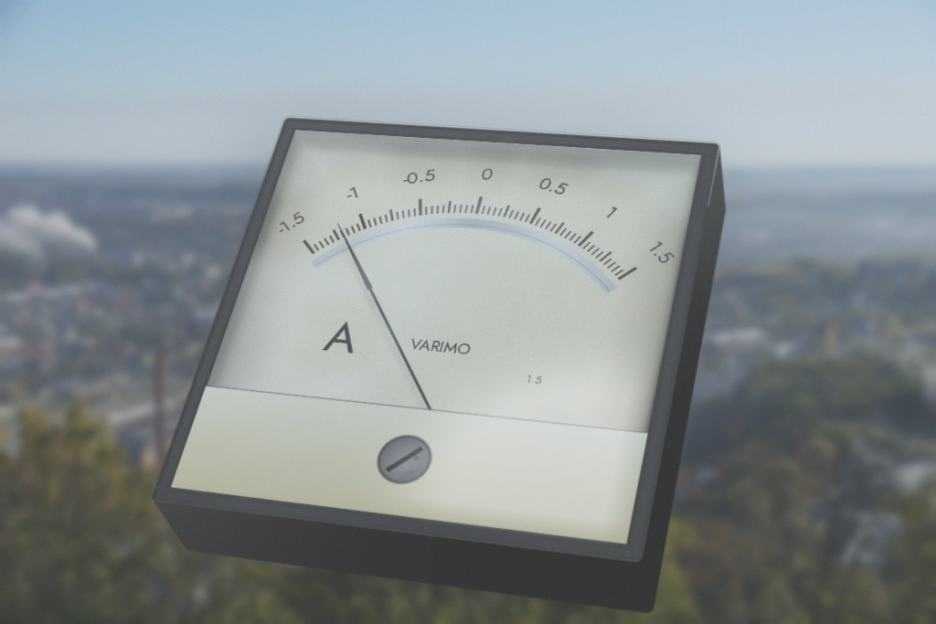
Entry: -1.2 A
